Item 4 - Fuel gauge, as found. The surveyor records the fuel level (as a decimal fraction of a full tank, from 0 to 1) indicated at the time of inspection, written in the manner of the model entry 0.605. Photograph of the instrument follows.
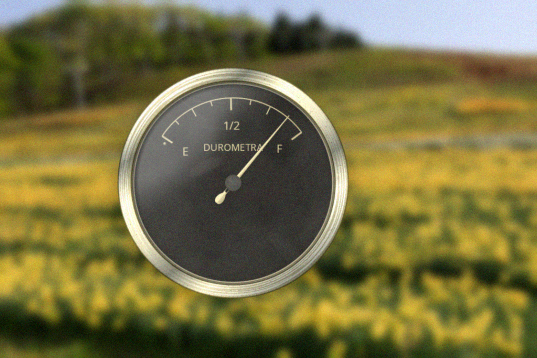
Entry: 0.875
